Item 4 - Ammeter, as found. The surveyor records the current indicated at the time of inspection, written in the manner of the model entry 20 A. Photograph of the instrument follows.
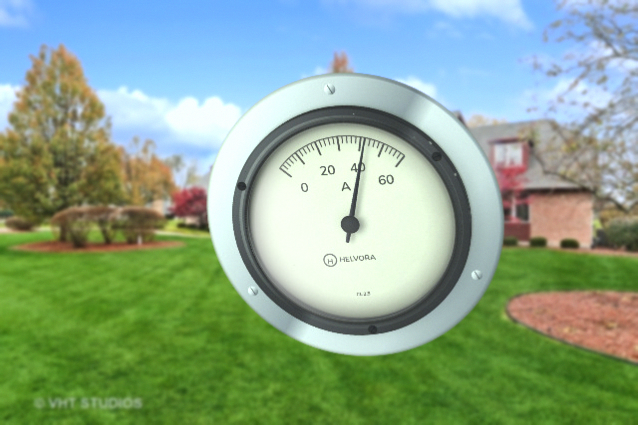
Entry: 42 A
